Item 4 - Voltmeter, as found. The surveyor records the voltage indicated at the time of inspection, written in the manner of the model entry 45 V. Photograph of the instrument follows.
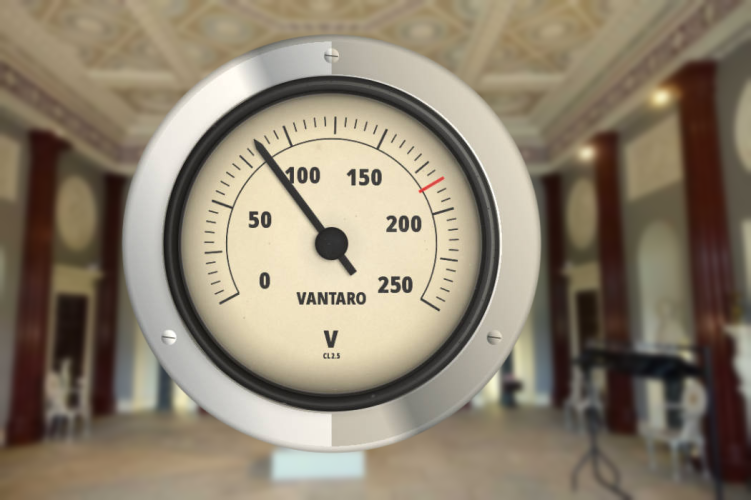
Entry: 85 V
